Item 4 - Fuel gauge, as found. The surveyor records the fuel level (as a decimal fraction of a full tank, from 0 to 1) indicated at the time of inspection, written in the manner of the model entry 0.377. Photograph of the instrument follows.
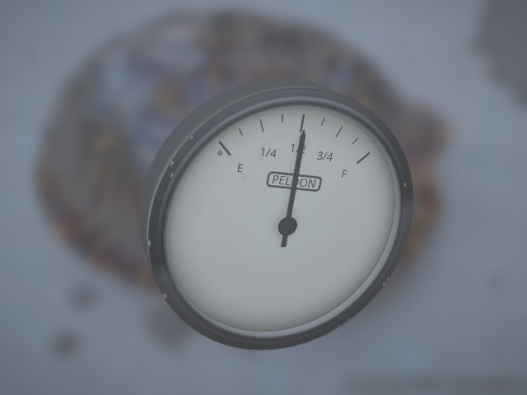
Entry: 0.5
